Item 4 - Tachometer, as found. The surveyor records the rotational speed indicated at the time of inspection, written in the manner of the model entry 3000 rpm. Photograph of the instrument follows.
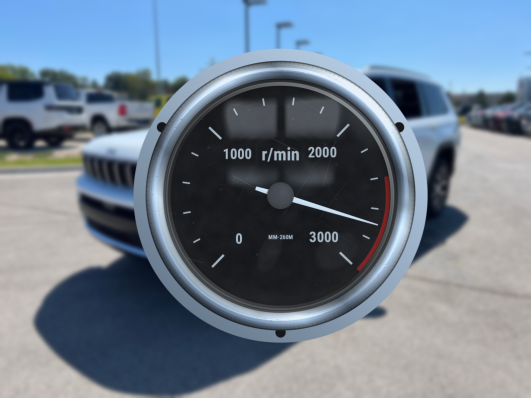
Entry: 2700 rpm
